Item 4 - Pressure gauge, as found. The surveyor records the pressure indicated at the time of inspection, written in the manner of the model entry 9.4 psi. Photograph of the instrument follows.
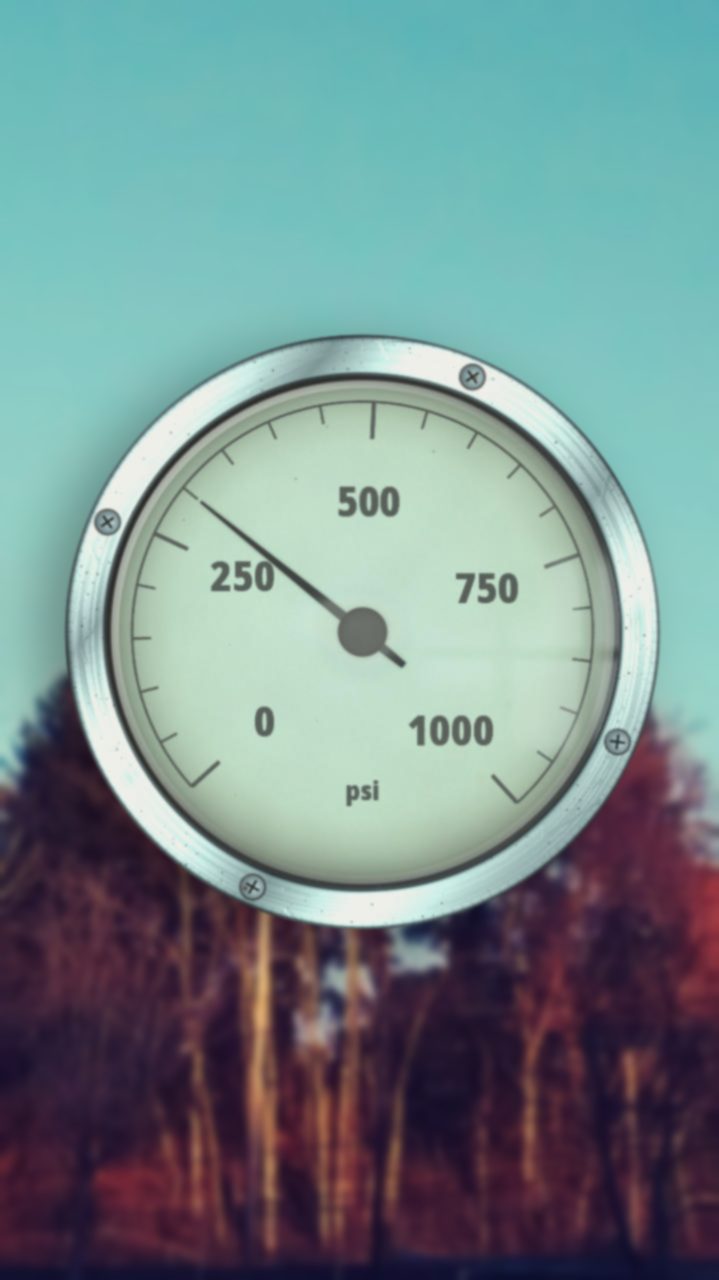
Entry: 300 psi
